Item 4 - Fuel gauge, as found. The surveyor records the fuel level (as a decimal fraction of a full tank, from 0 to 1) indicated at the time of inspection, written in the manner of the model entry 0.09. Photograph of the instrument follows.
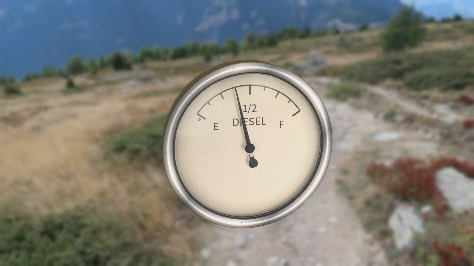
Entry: 0.375
